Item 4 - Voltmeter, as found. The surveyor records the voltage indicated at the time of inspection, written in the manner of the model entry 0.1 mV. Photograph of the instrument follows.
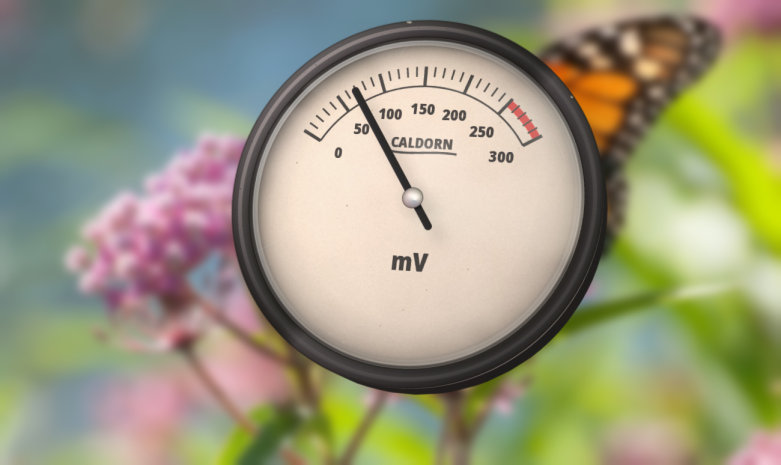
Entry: 70 mV
